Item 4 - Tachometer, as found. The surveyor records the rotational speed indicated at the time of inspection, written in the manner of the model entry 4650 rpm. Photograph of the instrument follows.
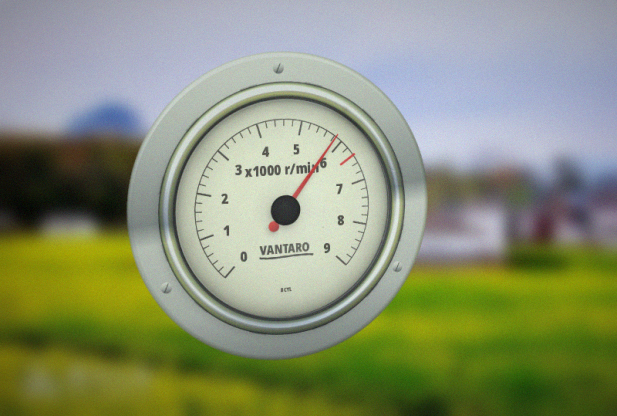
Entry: 5800 rpm
